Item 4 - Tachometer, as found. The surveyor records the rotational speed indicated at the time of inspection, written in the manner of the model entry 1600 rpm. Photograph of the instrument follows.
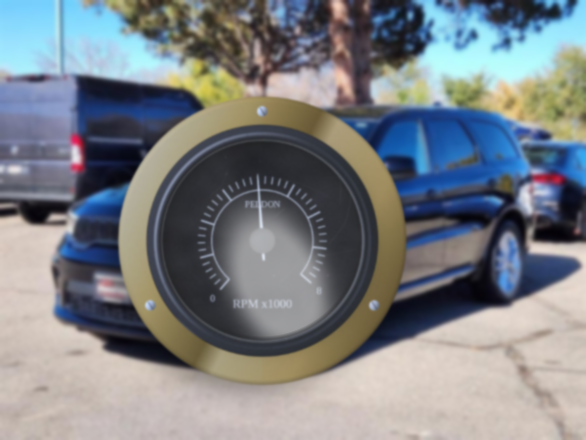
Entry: 4000 rpm
